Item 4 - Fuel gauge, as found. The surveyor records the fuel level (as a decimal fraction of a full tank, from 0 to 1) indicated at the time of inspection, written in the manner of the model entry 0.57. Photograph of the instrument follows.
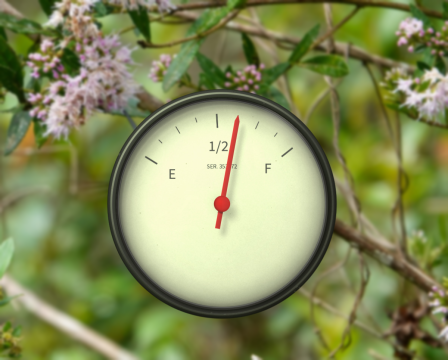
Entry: 0.625
